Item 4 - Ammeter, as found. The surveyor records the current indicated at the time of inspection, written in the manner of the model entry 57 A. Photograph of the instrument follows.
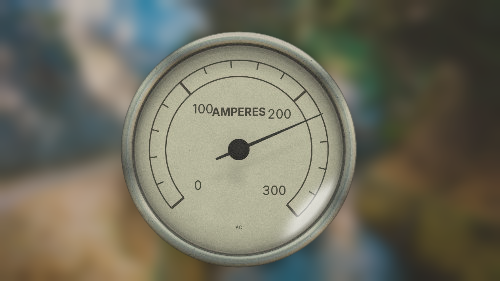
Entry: 220 A
